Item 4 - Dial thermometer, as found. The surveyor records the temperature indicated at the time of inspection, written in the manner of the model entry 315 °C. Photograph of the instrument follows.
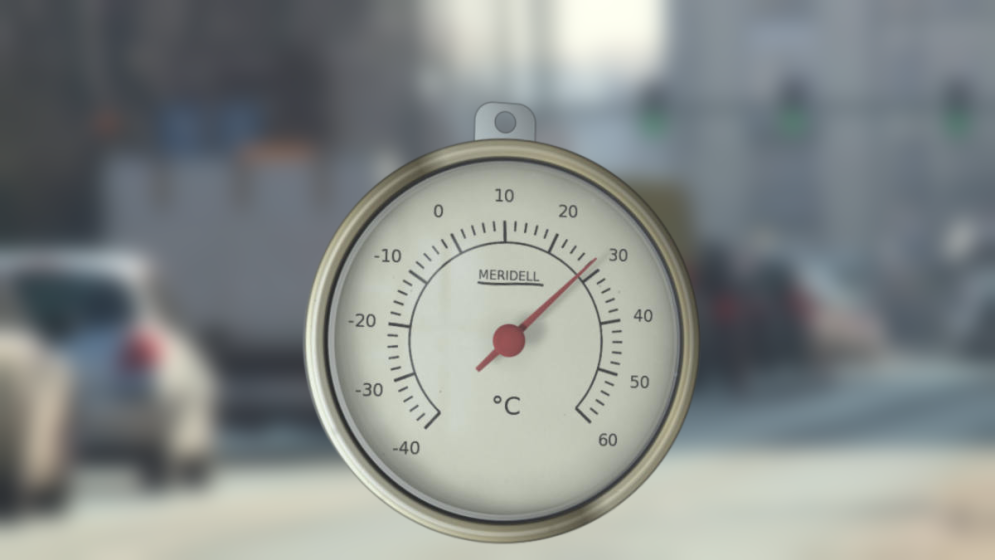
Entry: 28 °C
